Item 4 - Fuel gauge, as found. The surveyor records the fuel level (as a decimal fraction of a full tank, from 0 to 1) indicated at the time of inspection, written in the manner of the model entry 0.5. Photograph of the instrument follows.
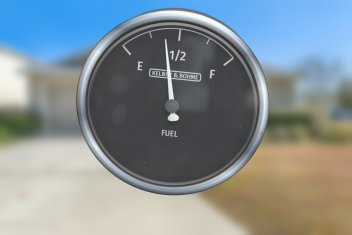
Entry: 0.375
